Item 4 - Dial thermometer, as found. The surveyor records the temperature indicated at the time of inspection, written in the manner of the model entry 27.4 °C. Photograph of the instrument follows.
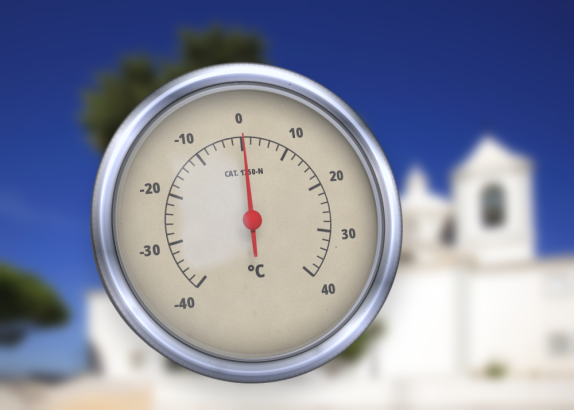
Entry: 0 °C
